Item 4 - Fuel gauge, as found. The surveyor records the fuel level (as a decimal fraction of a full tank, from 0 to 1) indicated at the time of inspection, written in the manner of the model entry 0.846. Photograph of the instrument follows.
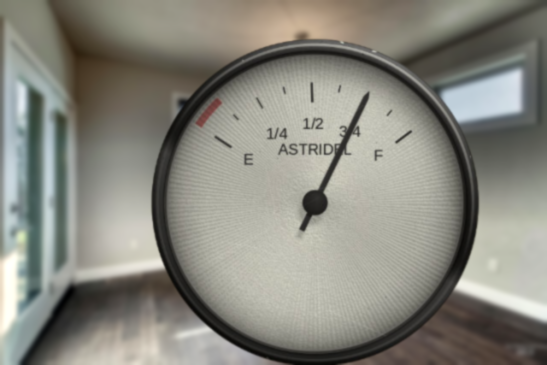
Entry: 0.75
